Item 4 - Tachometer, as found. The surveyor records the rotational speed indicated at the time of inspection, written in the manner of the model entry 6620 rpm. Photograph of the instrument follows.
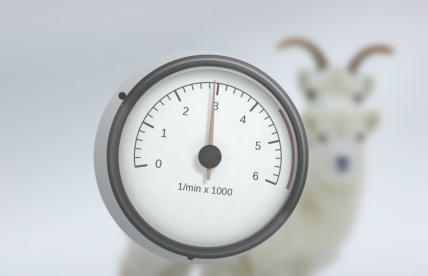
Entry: 2900 rpm
